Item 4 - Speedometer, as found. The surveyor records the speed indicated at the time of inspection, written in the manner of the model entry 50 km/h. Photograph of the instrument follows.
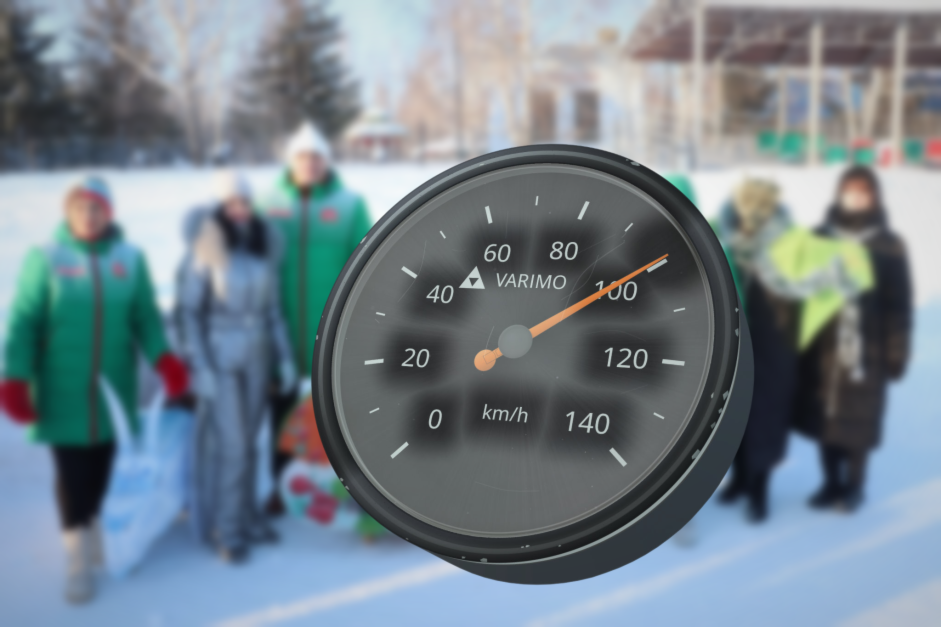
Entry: 100 km/h
